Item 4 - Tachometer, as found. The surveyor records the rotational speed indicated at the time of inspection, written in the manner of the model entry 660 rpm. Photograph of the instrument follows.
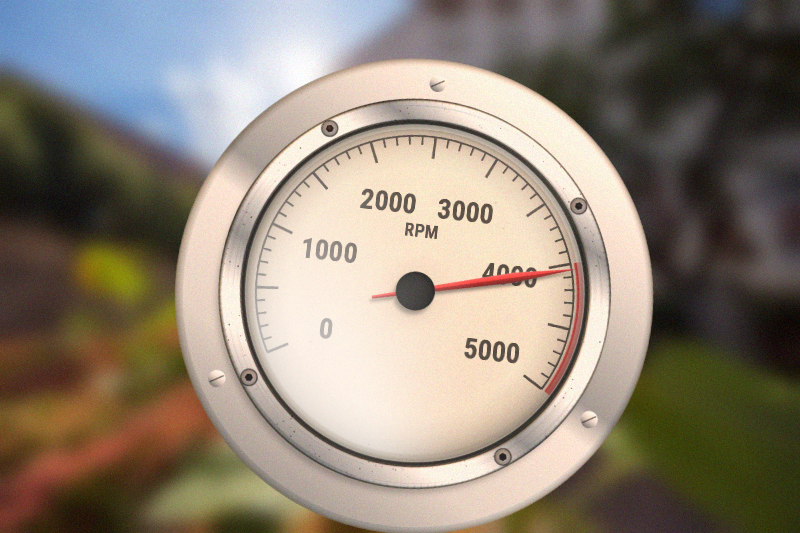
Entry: 4050 rpm
